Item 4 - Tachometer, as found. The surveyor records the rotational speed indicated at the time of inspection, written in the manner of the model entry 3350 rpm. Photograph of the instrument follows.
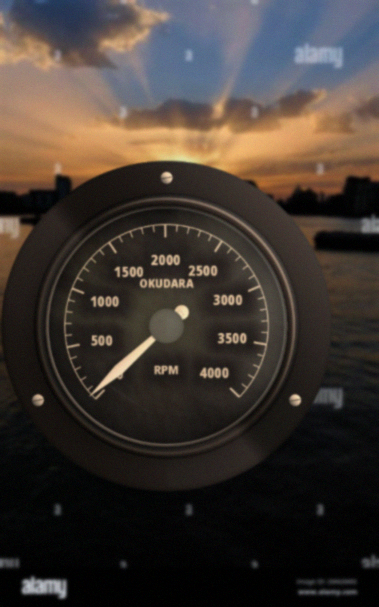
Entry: 50 rpm
